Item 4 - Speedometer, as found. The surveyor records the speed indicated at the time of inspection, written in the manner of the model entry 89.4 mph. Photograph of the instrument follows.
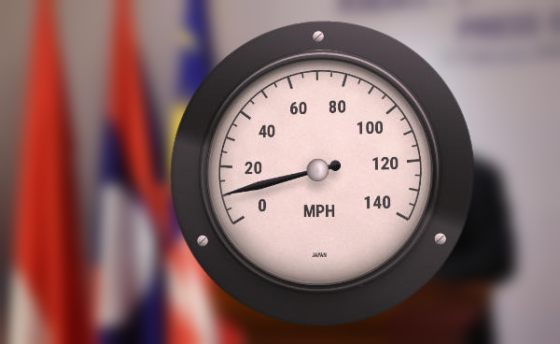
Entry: 10 mph
